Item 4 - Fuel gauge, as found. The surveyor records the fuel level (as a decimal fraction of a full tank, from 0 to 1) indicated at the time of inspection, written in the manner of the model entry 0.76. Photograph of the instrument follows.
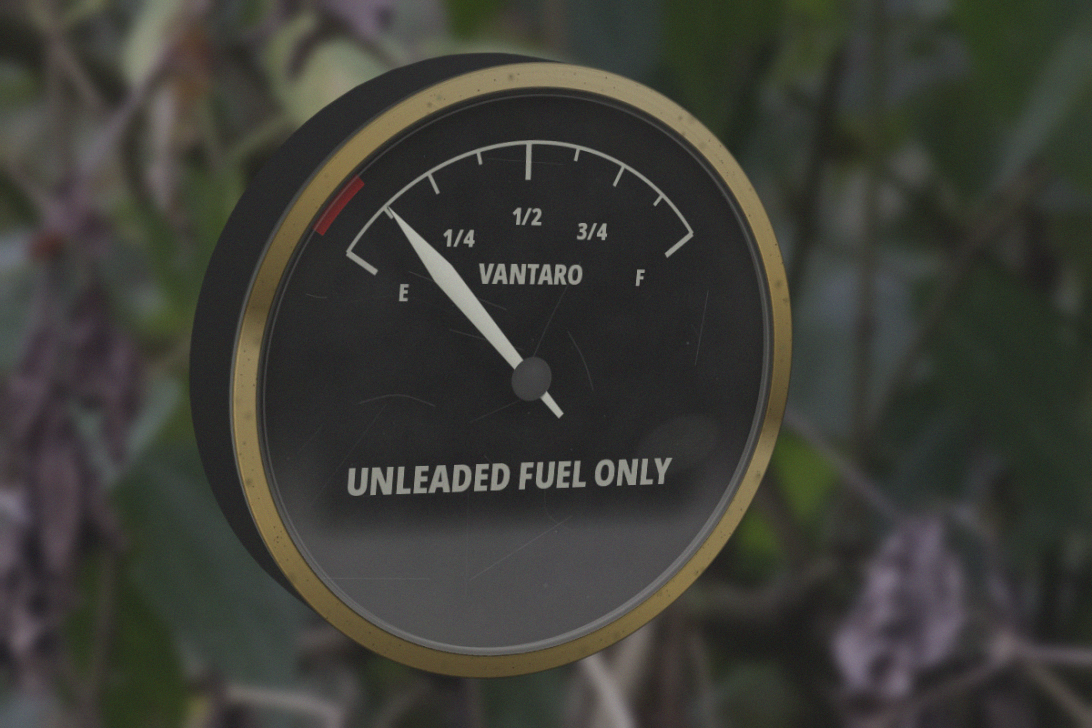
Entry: 0.125
